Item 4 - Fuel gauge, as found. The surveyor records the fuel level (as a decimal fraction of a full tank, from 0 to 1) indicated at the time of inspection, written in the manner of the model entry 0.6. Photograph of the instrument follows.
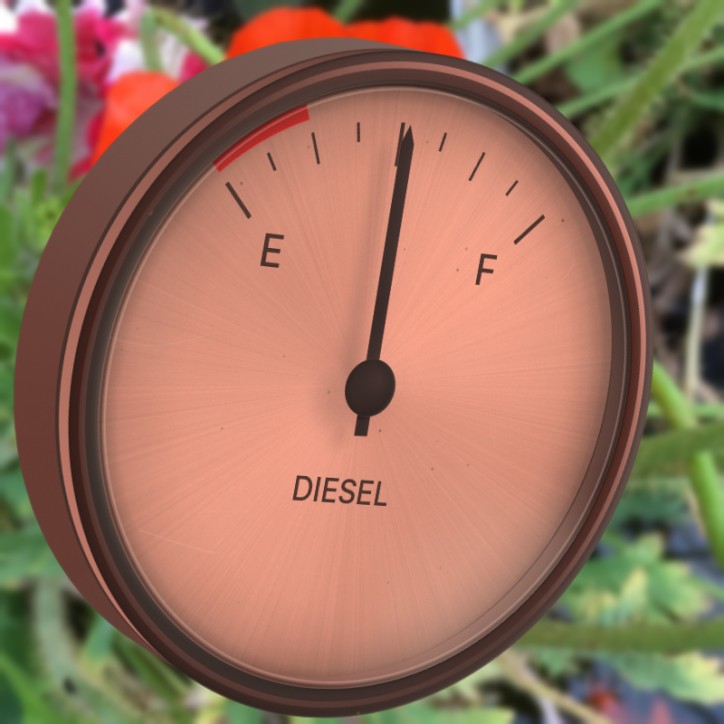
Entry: 0.5
